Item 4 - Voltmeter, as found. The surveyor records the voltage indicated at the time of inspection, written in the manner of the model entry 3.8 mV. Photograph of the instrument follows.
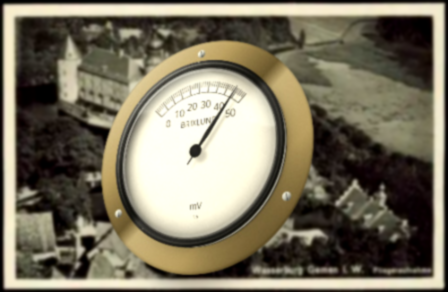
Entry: 45 mV
